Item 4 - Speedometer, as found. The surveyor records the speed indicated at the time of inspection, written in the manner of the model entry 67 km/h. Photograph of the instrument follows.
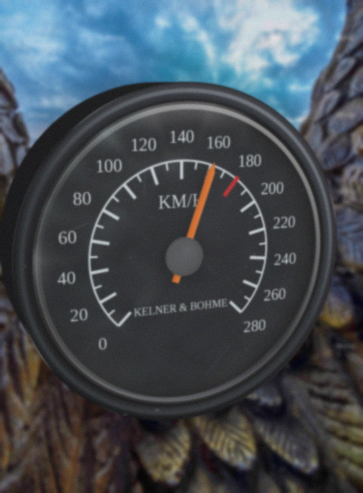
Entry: 160 km/h
